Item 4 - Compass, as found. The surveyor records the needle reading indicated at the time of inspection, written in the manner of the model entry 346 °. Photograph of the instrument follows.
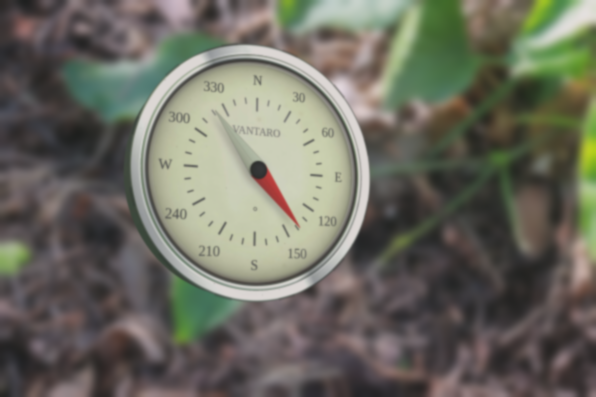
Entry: 140 °
